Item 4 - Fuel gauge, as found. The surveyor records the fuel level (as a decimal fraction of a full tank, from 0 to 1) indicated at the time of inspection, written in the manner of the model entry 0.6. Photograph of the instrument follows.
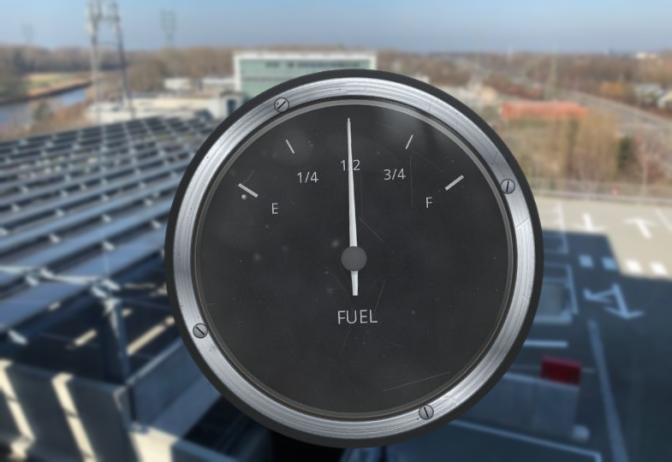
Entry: 0.5
